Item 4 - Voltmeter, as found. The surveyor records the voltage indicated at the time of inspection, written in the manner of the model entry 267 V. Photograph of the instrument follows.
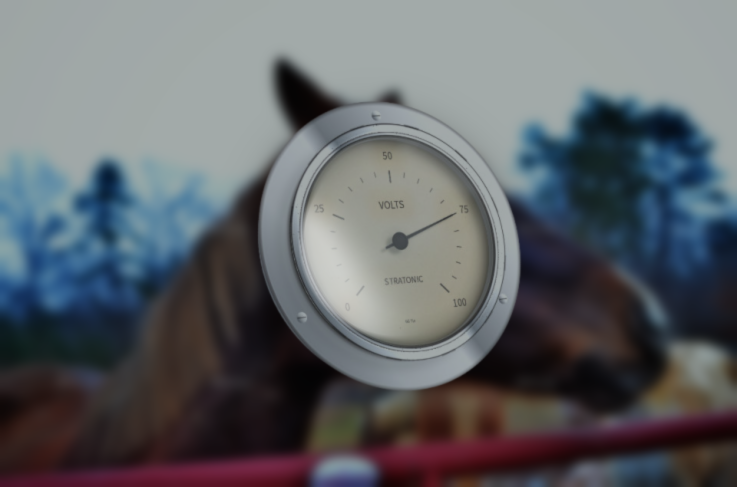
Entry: 75 V
